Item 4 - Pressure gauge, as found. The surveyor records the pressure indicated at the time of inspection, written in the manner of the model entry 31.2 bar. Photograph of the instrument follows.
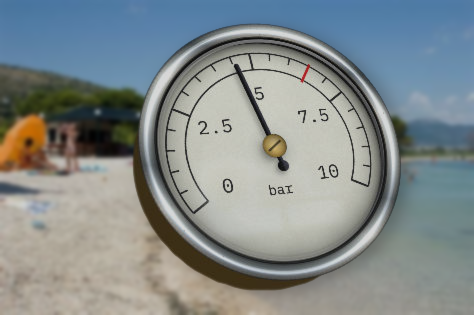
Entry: 4.5 bar
